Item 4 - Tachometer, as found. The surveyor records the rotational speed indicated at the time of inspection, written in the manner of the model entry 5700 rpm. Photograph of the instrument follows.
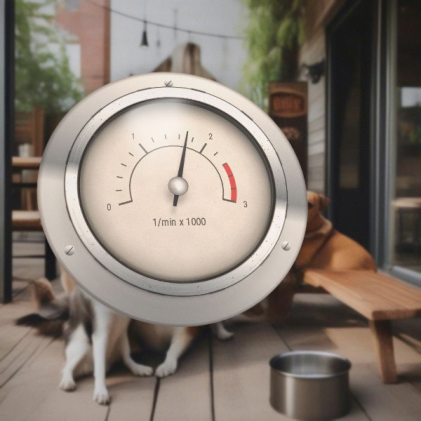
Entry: 1700 rpm
